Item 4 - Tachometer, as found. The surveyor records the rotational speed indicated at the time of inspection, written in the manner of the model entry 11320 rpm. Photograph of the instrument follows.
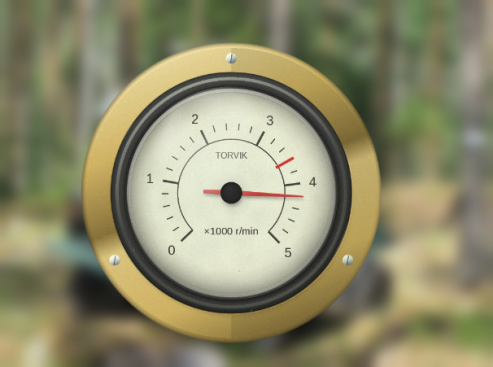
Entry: 4200 rpm
